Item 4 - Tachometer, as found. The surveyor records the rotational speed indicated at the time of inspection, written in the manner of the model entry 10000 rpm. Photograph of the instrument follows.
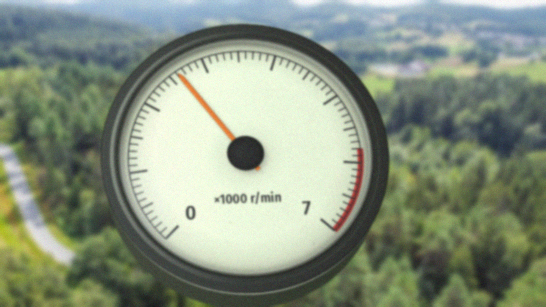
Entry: 2600 rpm
